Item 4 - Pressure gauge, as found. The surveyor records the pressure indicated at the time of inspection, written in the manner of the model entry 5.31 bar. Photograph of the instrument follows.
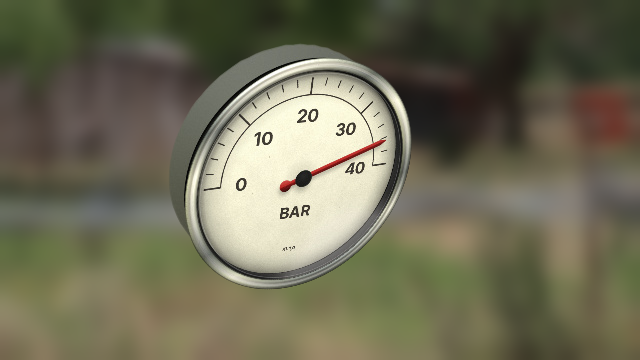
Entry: 36 bar
